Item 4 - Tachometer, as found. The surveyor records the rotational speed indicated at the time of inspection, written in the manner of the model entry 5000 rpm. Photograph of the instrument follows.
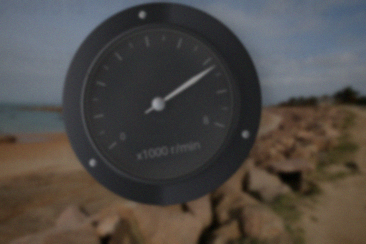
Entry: 6250 rpm
